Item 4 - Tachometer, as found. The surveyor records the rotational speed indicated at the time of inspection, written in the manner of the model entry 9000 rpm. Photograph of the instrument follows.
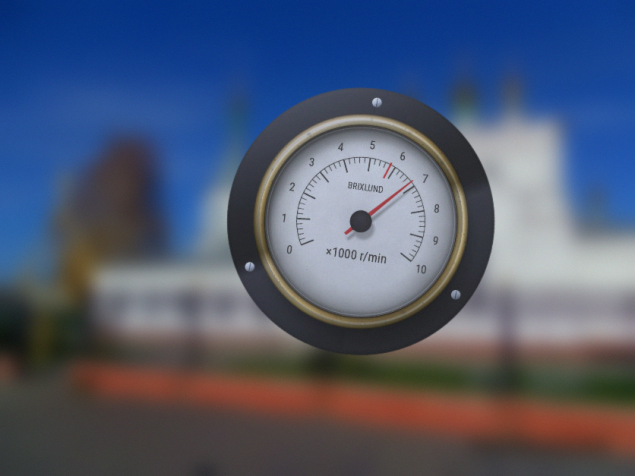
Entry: 6800 rpm
